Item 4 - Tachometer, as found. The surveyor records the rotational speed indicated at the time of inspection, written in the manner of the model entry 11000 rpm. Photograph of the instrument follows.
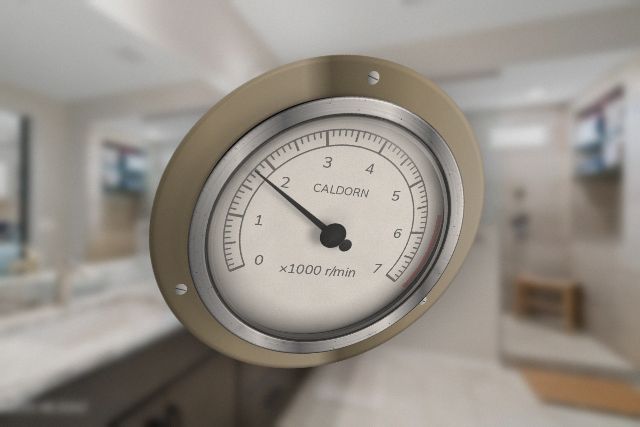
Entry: 1800 rpm
